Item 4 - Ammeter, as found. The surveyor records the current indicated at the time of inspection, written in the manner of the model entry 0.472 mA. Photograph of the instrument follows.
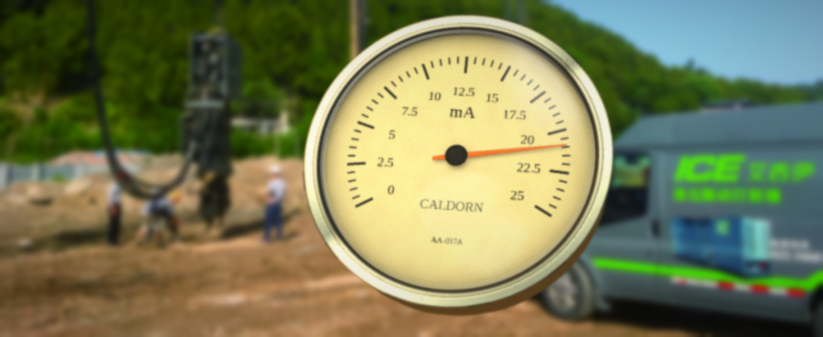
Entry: 21 mA
